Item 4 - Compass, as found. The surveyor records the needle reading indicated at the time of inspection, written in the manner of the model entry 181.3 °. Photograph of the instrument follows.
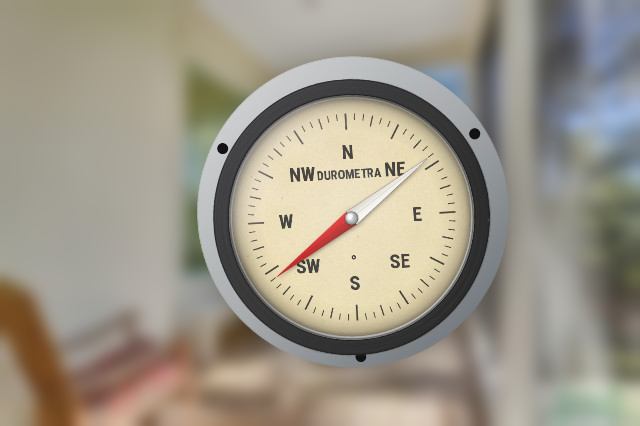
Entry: 235 °
